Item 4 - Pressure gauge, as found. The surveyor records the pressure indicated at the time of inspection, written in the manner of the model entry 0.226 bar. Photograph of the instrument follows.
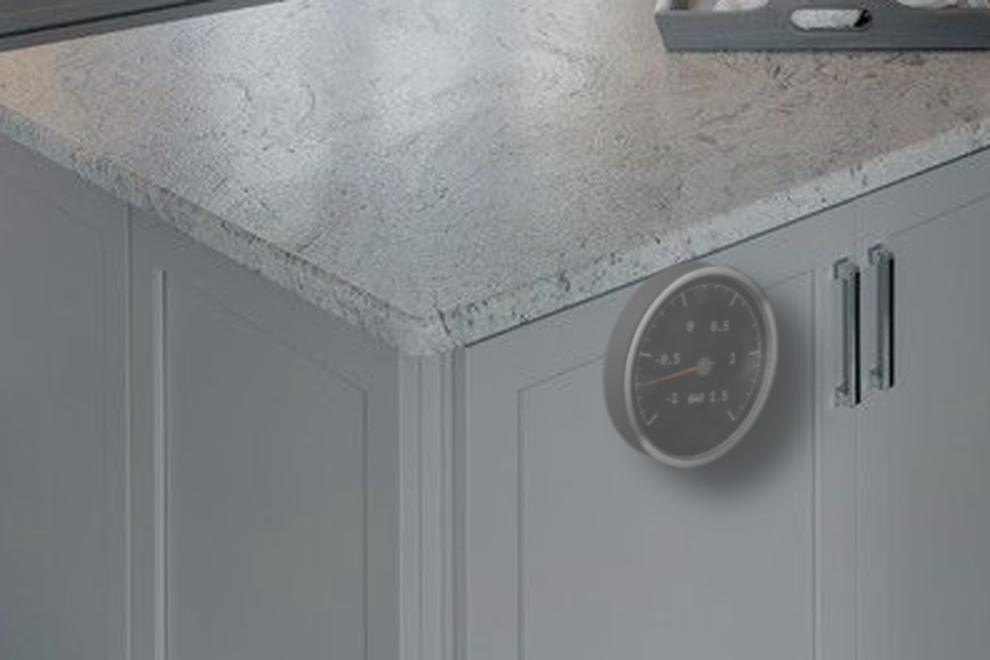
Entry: -0.7 bar
